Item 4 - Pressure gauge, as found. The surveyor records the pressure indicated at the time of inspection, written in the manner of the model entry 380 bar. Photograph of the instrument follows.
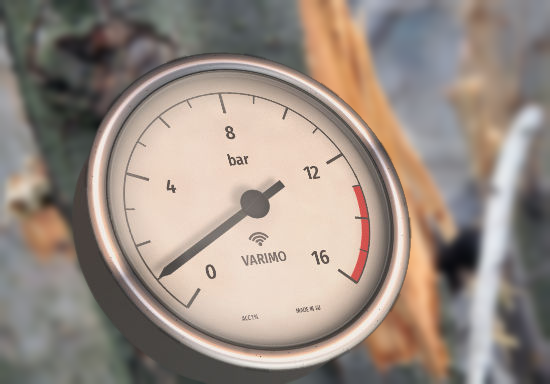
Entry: 1 bar
